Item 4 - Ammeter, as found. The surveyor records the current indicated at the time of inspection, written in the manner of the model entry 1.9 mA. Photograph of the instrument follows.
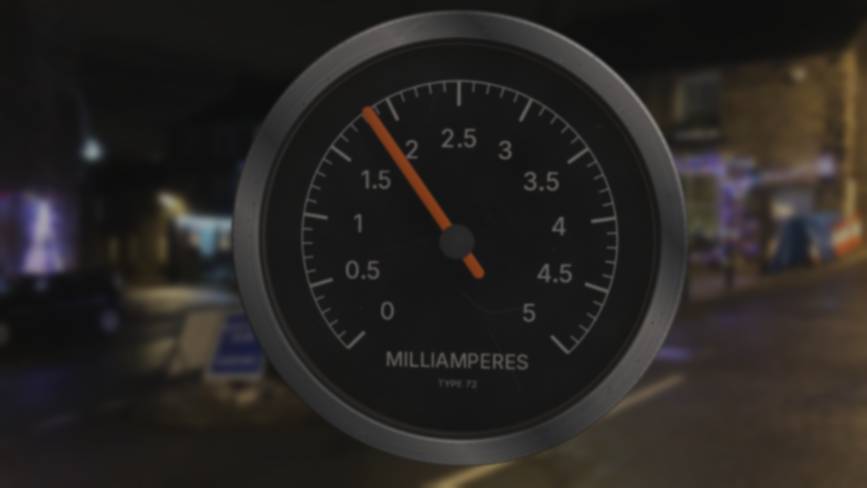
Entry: 1.85 mA
